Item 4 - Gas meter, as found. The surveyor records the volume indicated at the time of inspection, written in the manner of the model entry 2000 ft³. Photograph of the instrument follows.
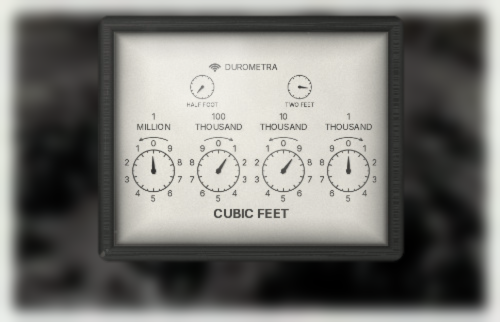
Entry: 9000 ft³
